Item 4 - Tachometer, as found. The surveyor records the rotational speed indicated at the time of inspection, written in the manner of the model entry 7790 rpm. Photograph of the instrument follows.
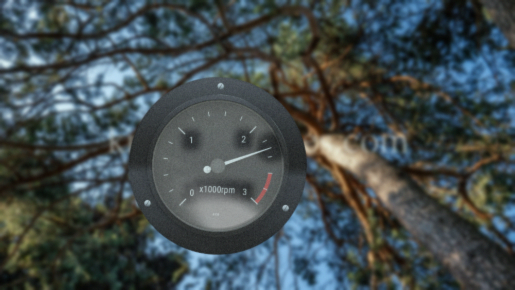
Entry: 2300 rpm
